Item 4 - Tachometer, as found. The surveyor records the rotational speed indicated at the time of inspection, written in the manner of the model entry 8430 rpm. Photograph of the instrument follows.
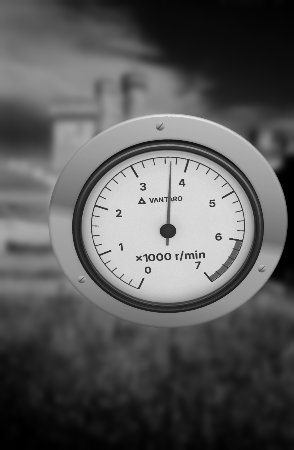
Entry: 3700 rpm
